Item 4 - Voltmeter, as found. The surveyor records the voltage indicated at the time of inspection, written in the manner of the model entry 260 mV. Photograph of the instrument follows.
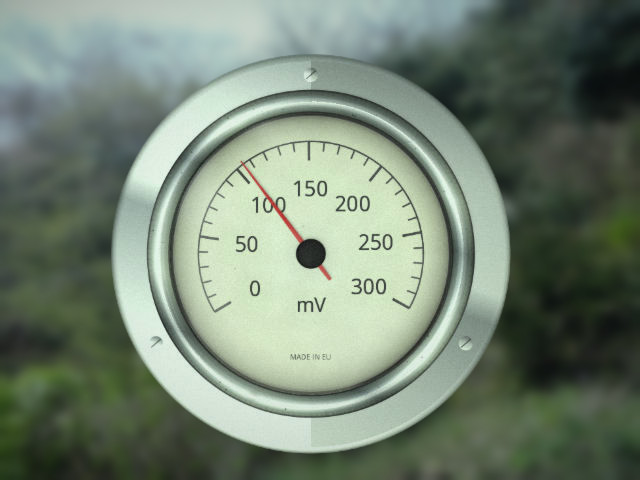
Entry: 105 mV
